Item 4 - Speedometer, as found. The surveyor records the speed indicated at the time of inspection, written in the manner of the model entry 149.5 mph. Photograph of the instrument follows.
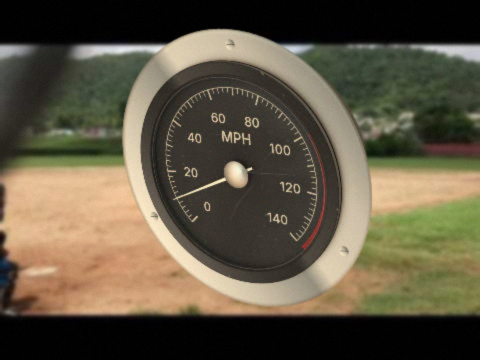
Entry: 10 mph
